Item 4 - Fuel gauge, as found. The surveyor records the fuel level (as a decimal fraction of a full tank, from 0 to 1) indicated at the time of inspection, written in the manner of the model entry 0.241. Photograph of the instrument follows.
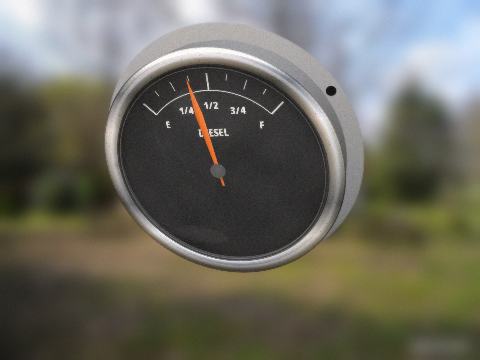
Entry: 0.375
